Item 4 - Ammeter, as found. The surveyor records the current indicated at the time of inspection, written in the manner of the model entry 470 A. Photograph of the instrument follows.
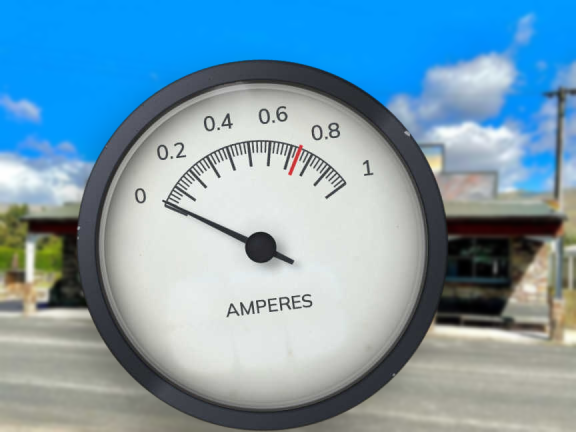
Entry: 0.02 A
